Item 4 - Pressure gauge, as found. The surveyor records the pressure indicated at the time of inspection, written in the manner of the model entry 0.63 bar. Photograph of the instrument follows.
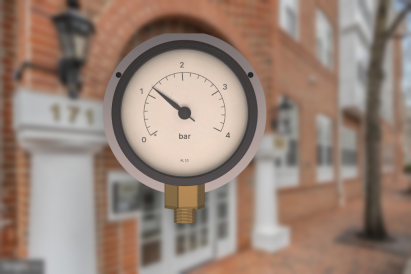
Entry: 1.2 bar
